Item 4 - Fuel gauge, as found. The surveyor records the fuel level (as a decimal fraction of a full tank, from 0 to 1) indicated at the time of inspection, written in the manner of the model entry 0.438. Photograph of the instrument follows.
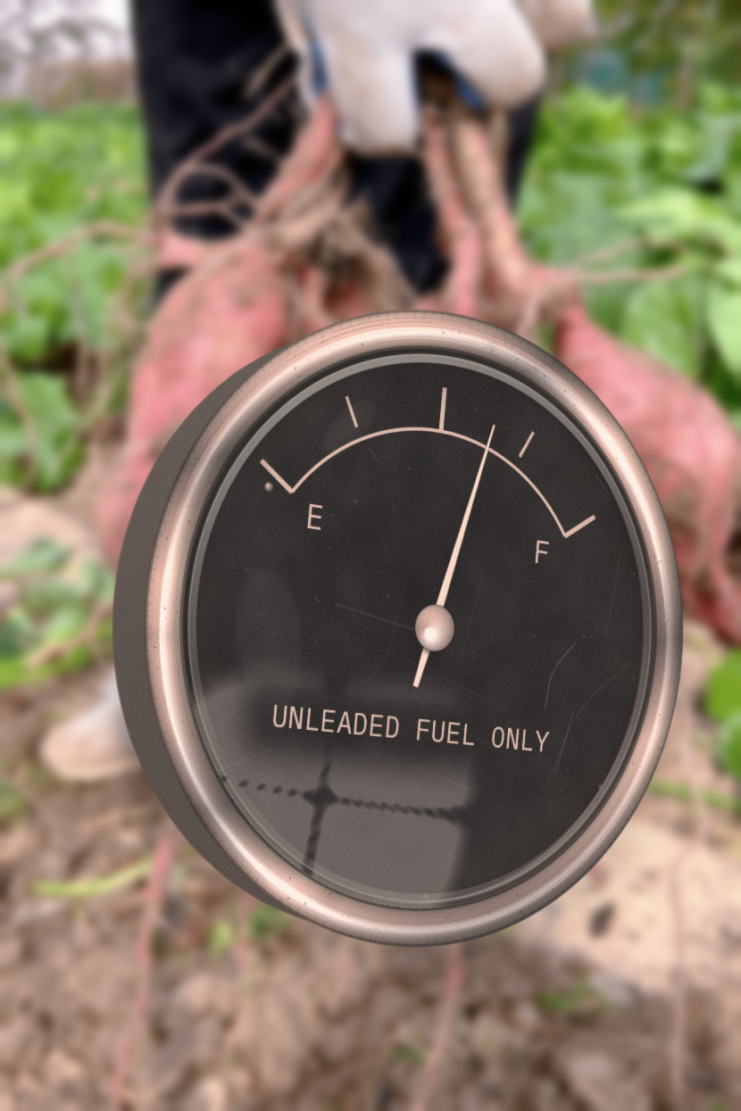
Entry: 0.625
